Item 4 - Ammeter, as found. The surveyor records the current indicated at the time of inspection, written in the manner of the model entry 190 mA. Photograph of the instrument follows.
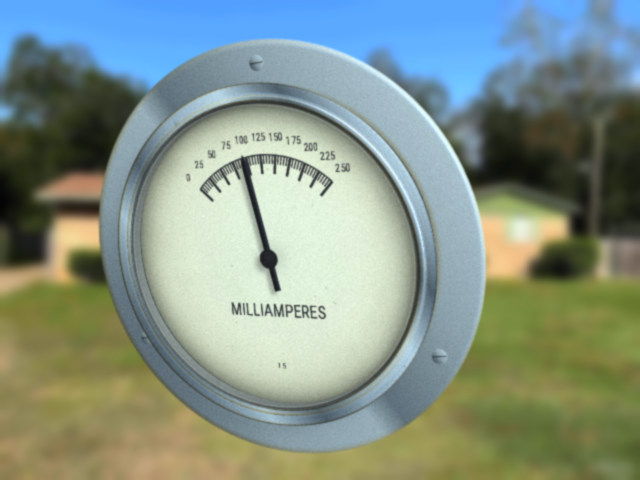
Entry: 100 mA
